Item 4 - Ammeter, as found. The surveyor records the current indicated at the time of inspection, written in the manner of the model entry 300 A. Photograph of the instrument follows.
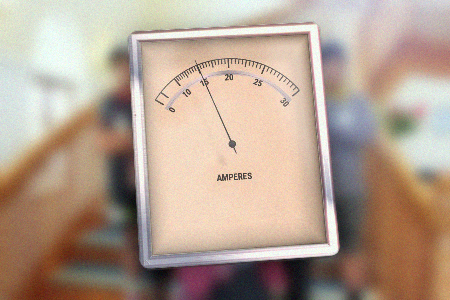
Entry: 15 A
